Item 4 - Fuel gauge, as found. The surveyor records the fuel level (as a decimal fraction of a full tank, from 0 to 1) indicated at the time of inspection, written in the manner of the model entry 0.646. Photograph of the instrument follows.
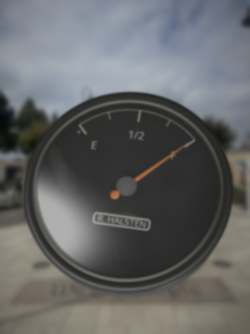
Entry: 1
